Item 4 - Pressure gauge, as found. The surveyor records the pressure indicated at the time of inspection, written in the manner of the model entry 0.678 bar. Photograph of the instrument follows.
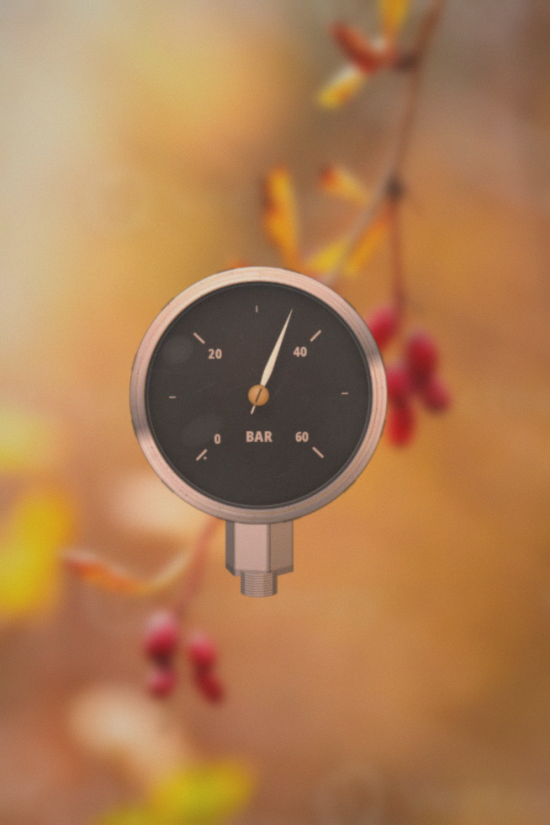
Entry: 35 bar
